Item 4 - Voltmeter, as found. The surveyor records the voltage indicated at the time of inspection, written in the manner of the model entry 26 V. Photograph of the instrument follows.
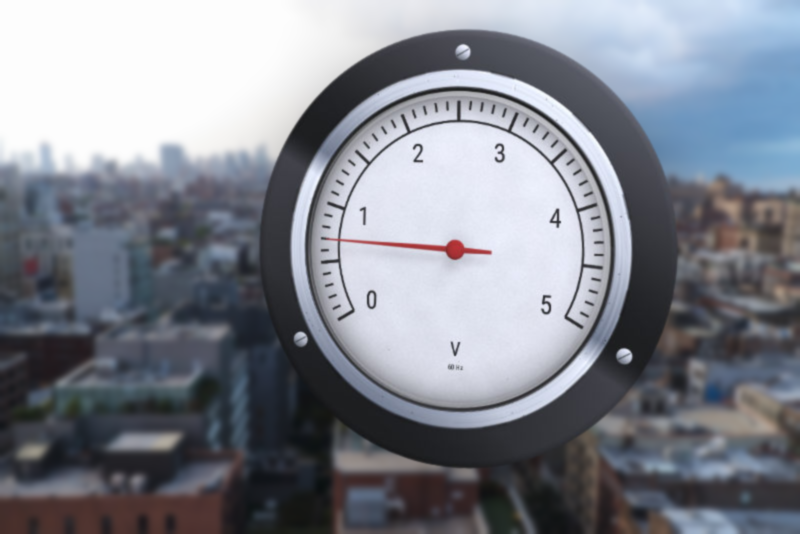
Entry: 0.7 V
